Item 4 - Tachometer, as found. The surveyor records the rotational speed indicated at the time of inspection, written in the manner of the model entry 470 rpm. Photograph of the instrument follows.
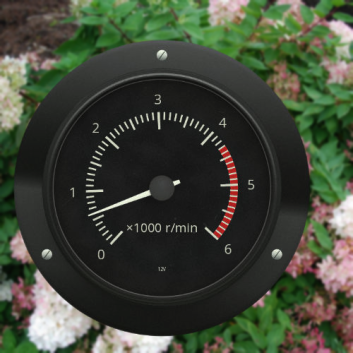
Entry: 600 rpm
